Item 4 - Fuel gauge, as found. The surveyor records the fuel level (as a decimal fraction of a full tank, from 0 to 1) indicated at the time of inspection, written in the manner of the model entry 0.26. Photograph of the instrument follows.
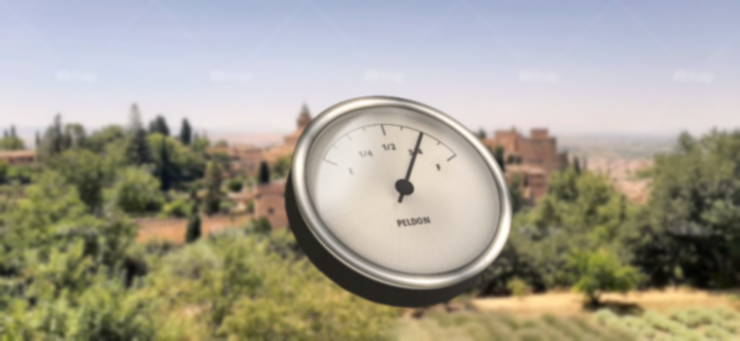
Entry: 0.75
